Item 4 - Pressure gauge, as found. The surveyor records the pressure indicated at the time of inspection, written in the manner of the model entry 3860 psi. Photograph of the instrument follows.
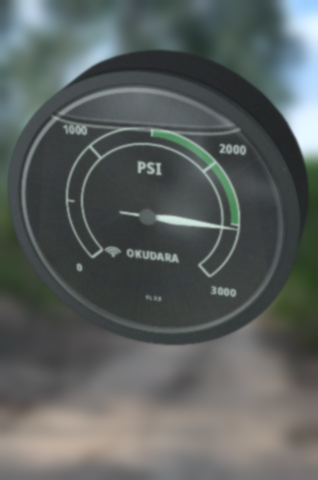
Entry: 2500 psi
